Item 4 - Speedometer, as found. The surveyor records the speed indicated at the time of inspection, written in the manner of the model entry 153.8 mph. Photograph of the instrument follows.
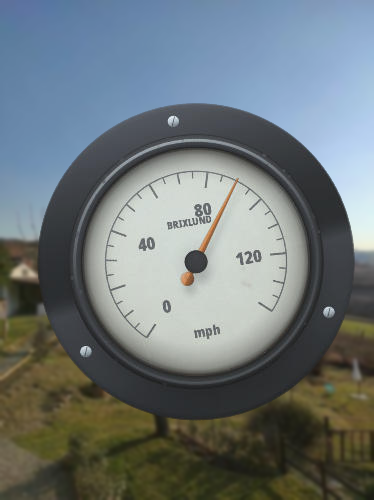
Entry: 90 mph
